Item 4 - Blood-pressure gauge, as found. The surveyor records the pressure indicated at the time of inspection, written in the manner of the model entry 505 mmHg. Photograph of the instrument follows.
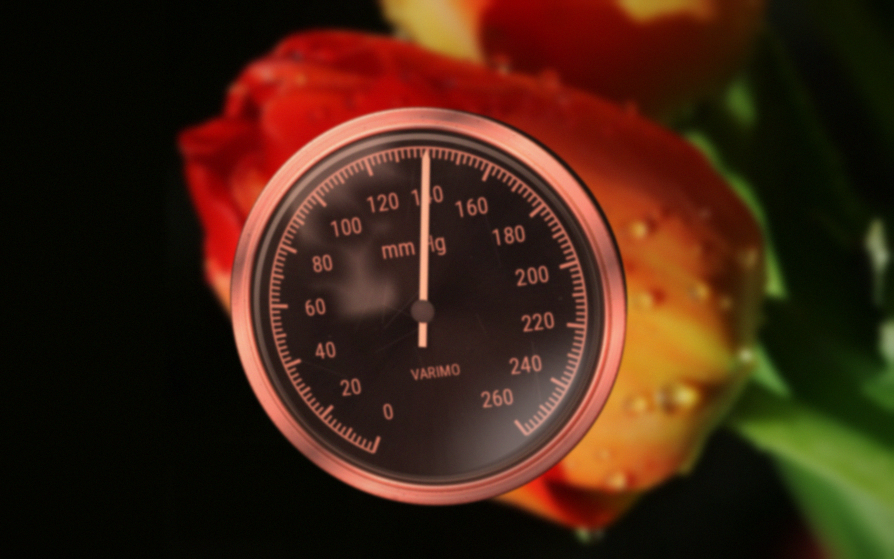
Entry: 140 mmHg
